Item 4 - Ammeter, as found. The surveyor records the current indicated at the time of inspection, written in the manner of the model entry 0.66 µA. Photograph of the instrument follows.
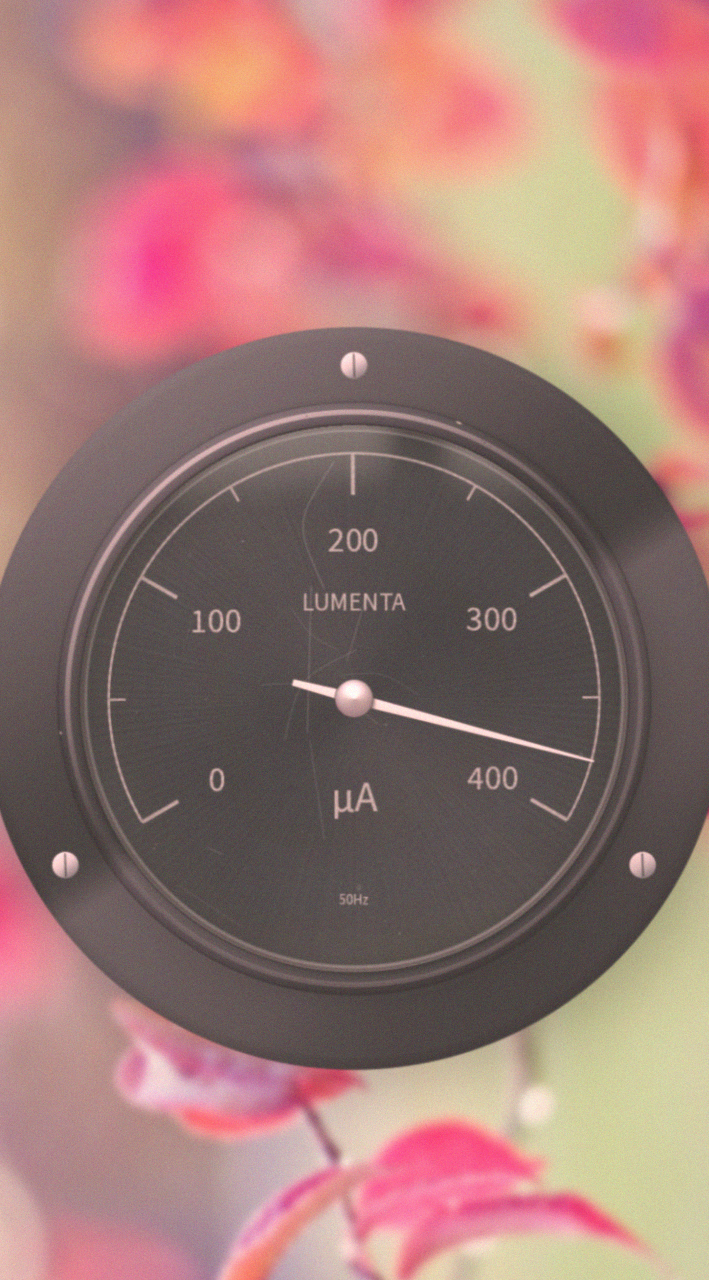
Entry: 375 µA
